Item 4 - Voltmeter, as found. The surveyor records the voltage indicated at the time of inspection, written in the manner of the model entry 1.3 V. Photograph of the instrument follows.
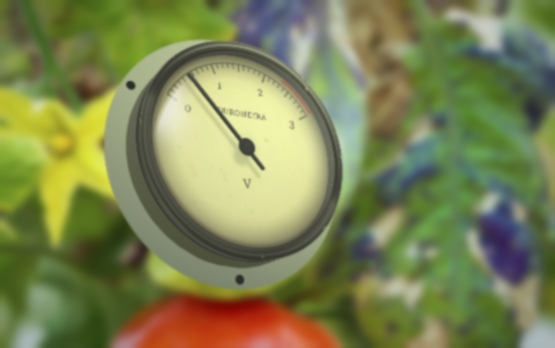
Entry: 0.5 V
